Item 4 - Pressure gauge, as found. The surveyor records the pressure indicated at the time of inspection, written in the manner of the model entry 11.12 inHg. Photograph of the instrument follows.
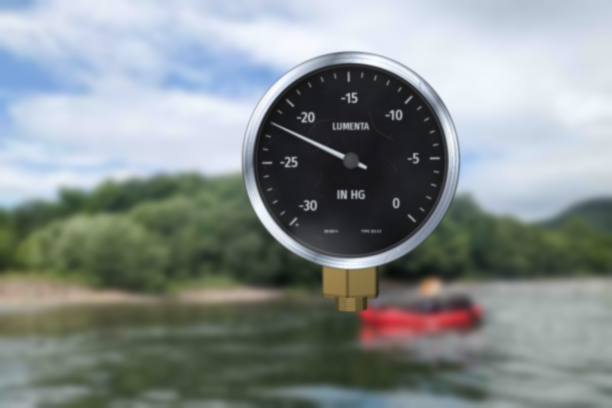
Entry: -22 inHg
